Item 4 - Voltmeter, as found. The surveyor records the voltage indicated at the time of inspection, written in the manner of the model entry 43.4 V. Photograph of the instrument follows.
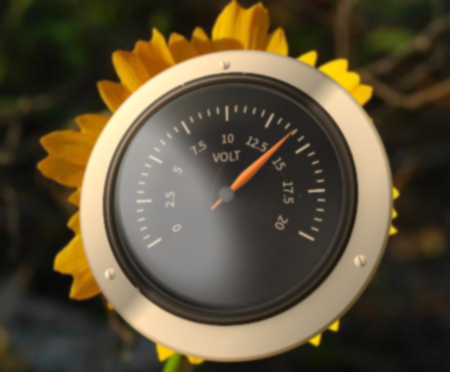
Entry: 14 V
